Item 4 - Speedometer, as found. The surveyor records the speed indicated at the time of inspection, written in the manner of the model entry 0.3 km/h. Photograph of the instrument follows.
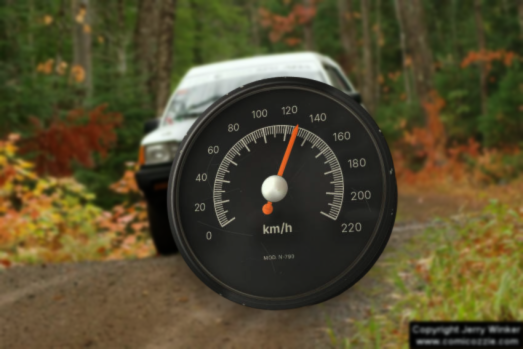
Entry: 130 km/h
